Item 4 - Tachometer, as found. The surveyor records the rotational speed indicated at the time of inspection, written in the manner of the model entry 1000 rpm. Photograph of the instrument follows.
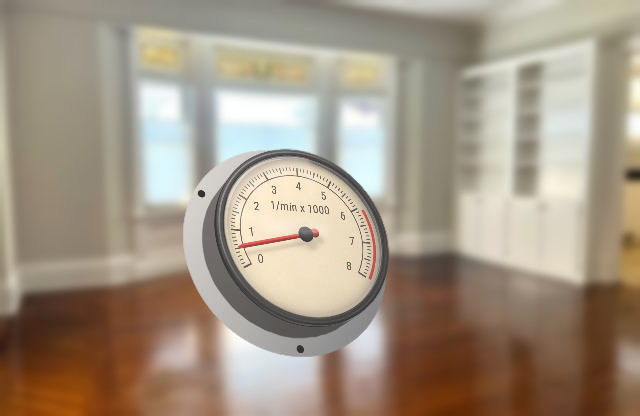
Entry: 500 rpm
